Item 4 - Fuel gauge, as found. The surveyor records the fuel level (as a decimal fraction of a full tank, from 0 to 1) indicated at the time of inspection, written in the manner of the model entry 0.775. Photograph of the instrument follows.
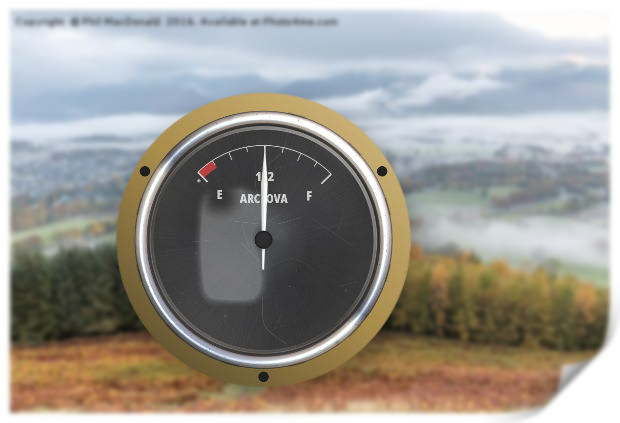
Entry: 0.5
